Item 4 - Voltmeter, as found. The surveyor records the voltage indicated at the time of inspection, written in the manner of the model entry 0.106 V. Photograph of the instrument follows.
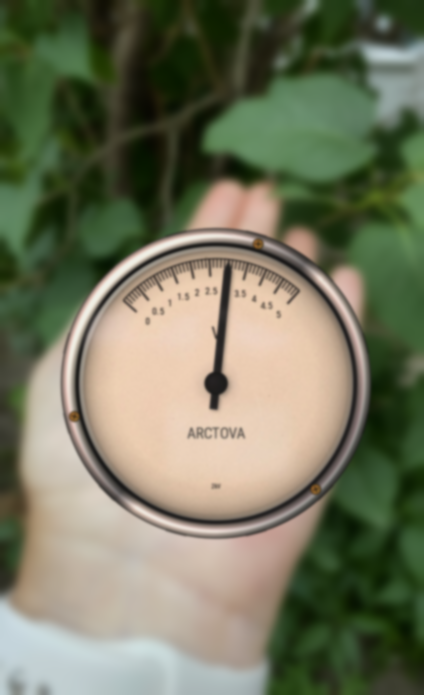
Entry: 3 V
